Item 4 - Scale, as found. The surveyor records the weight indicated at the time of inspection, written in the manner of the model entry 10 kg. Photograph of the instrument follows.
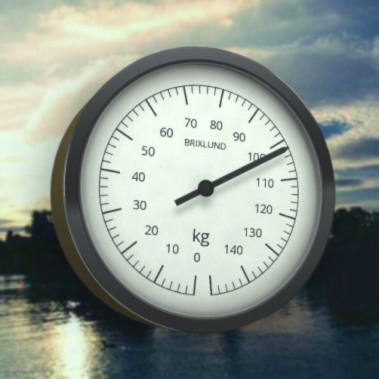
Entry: 102 kg
